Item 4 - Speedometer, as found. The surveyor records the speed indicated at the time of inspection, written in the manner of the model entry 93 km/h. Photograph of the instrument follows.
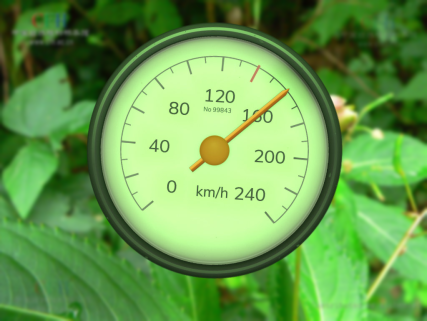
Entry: 160 km/h
